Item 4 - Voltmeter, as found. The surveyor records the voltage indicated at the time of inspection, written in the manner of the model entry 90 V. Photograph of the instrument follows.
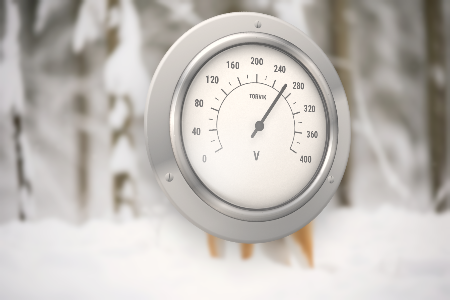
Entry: 260 V
